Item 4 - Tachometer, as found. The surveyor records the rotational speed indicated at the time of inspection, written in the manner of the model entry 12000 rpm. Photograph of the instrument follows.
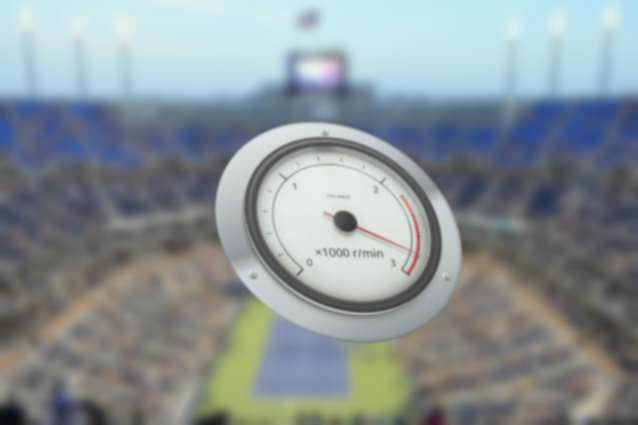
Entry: 2800 rpm
